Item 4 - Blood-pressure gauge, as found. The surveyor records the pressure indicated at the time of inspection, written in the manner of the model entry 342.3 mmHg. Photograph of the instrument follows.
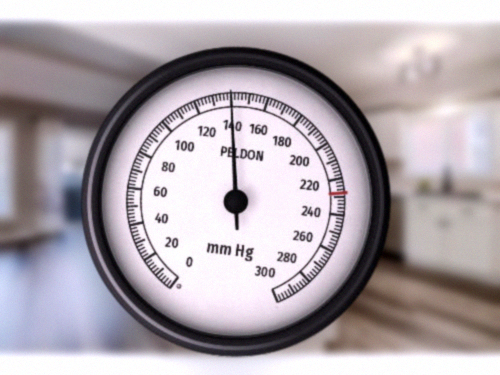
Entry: 140 mmHg
